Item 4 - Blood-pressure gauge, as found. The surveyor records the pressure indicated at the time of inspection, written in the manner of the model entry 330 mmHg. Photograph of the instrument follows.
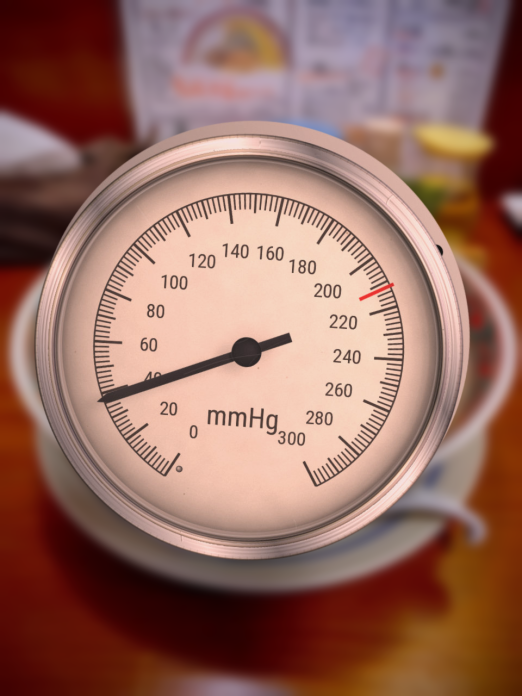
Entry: 38 mmHg
